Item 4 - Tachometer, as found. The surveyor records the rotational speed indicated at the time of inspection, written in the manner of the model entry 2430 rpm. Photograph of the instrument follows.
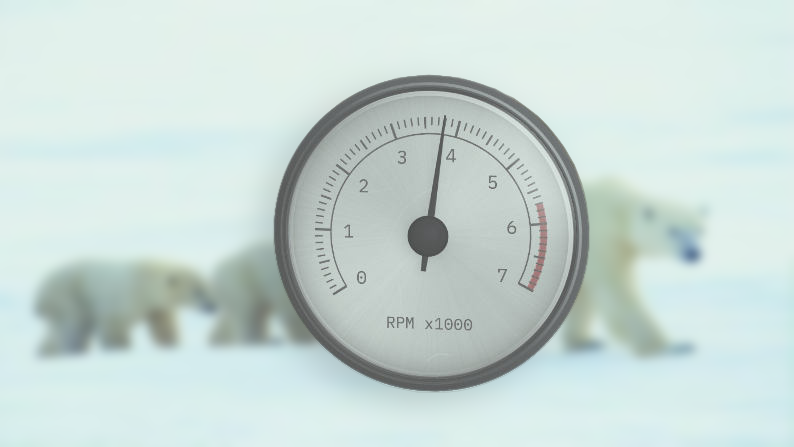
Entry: 3800 rpm
